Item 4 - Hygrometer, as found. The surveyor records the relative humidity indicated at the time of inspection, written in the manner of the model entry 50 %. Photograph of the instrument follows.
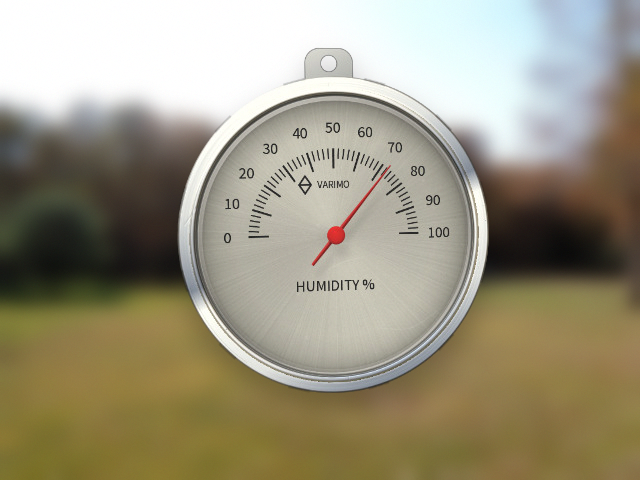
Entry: 72 %
